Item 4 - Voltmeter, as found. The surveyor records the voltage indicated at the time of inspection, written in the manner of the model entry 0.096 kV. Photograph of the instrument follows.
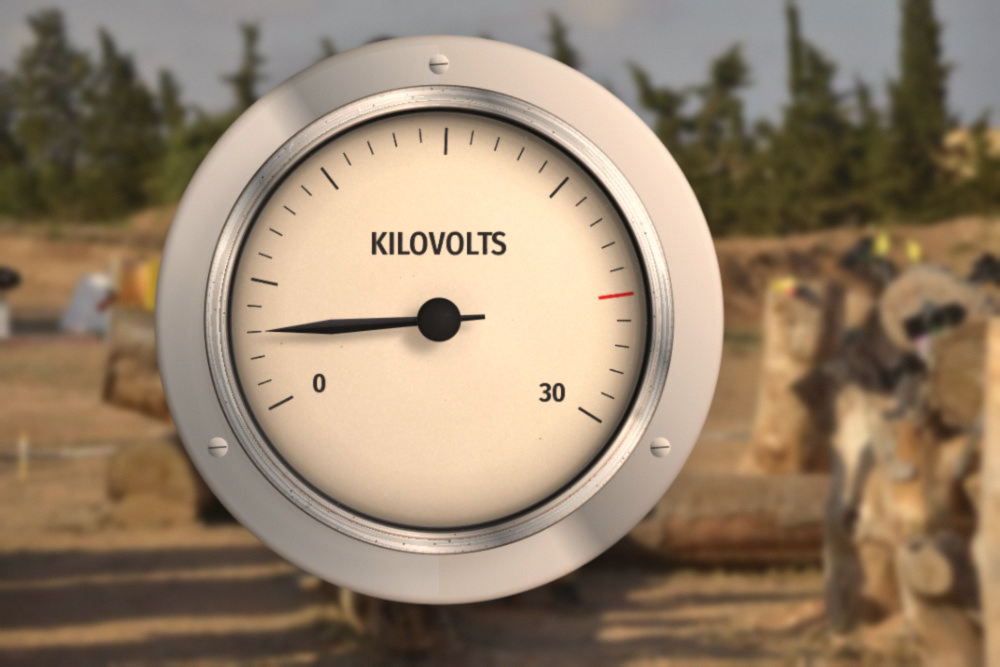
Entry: 3 kV
